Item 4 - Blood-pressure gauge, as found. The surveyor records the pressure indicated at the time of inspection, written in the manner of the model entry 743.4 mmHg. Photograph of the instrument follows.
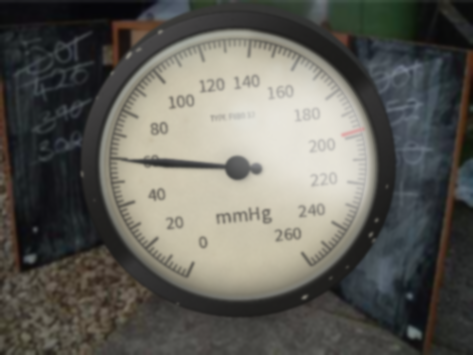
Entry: 60 mmHg
